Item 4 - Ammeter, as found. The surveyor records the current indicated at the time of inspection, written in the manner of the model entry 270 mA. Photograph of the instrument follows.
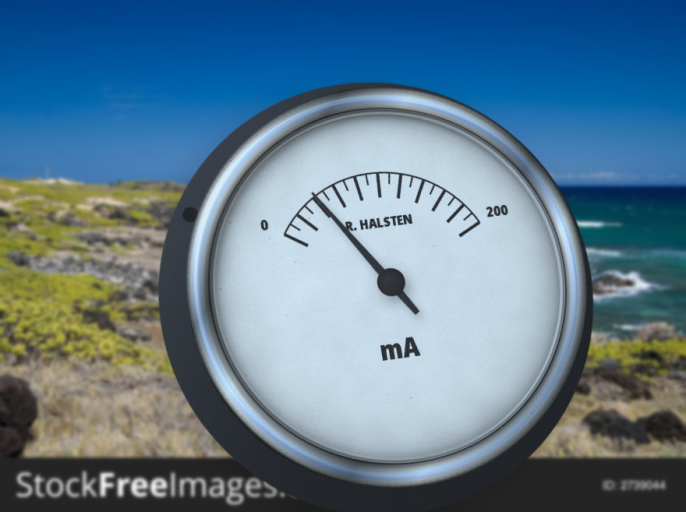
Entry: 40 mA
